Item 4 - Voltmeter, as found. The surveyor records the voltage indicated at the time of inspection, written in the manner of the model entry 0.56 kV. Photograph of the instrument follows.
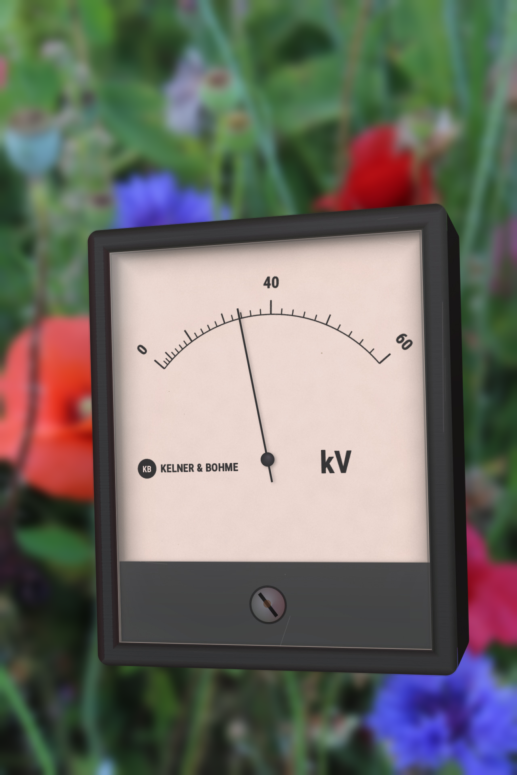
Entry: 34 kV
